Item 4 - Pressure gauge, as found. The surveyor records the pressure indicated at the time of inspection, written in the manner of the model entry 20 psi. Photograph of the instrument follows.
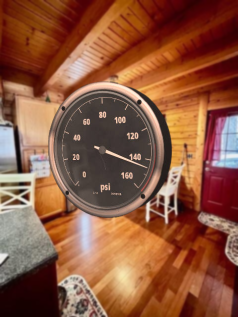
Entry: 145 psi
